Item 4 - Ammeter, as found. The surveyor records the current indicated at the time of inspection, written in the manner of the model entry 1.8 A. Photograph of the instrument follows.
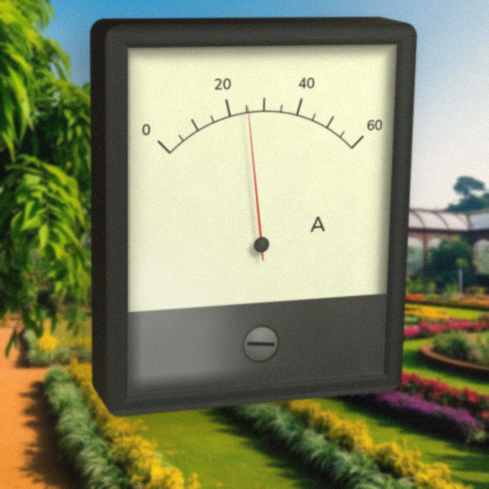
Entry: 25 A
